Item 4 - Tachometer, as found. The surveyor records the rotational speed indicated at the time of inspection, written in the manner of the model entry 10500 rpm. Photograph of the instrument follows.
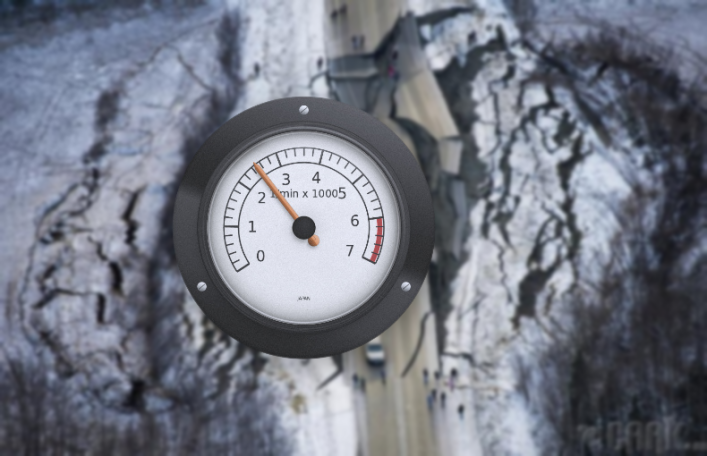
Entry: 2500 rpm
